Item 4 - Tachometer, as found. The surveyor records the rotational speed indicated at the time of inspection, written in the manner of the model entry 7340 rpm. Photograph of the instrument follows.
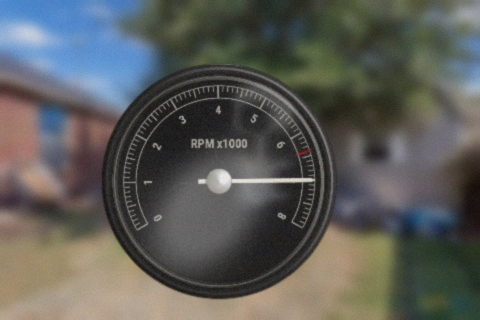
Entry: 7000 rpm
